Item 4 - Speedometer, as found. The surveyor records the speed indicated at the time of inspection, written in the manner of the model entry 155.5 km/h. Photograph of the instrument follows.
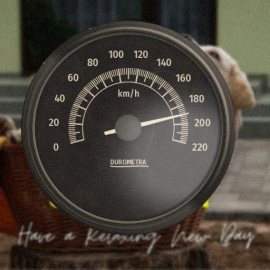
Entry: 190 km/h
